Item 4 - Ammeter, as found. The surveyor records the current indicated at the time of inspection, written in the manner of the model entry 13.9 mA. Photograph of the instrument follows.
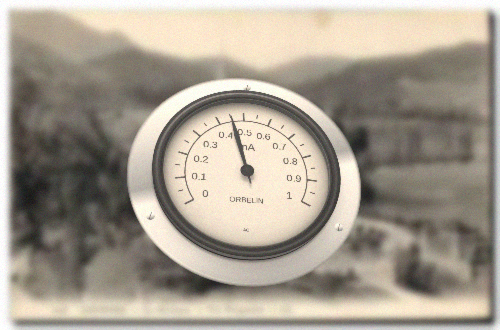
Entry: 0.45 mA
